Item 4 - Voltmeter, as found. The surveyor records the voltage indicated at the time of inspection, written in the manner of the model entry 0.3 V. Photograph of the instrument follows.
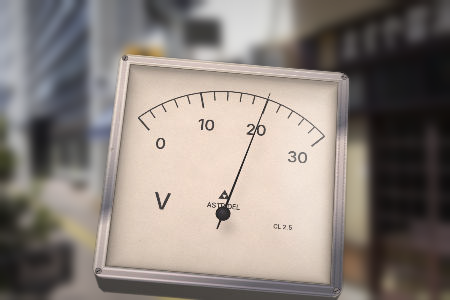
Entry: 20 V
